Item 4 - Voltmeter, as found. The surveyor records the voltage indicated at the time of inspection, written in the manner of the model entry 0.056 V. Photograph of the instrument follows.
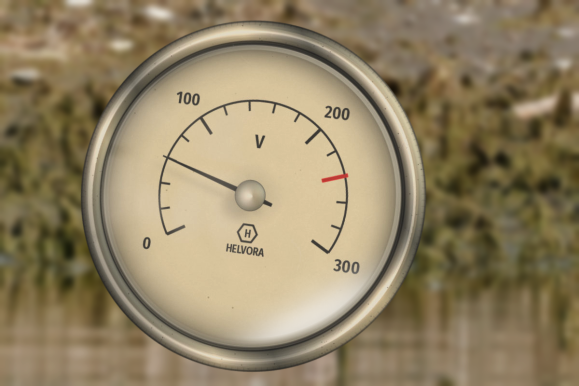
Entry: 60 V
